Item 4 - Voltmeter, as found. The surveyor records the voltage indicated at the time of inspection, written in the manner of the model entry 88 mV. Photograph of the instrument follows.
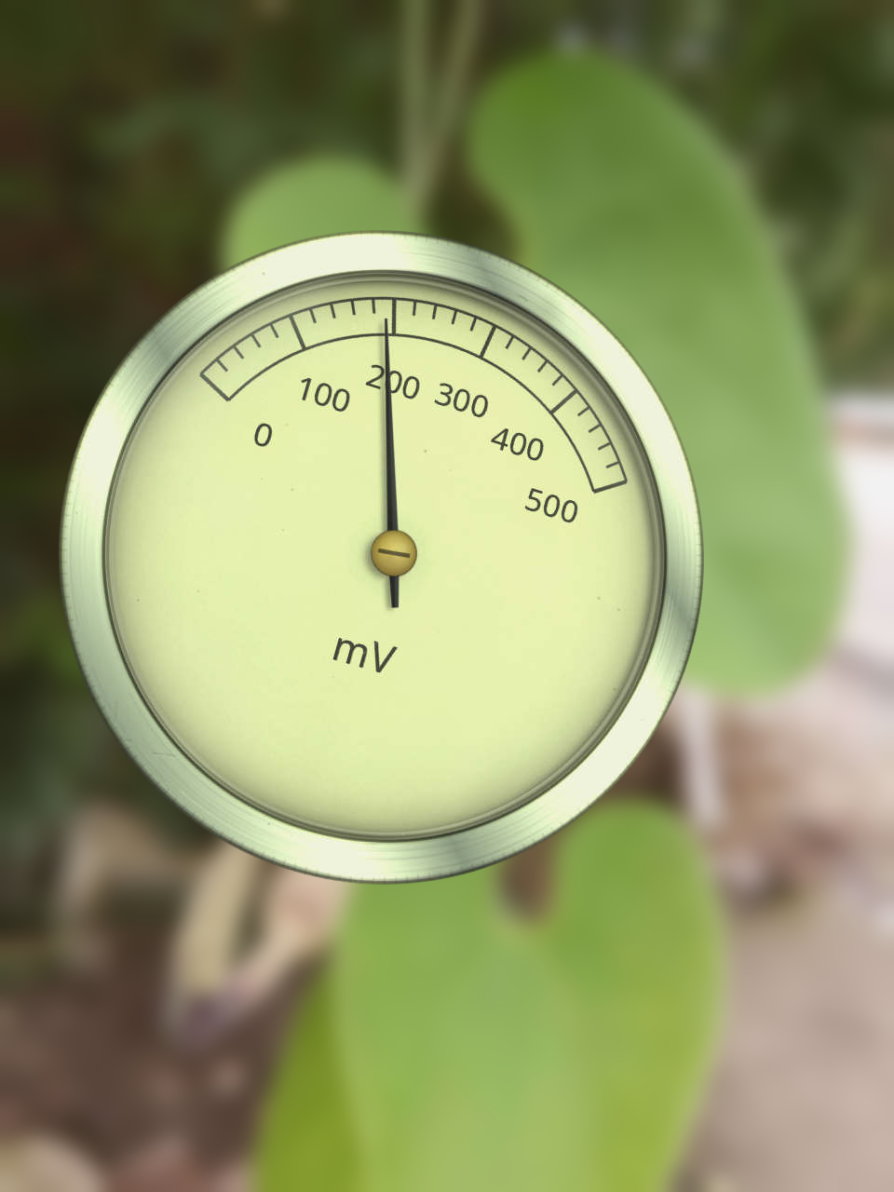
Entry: 190 mV
